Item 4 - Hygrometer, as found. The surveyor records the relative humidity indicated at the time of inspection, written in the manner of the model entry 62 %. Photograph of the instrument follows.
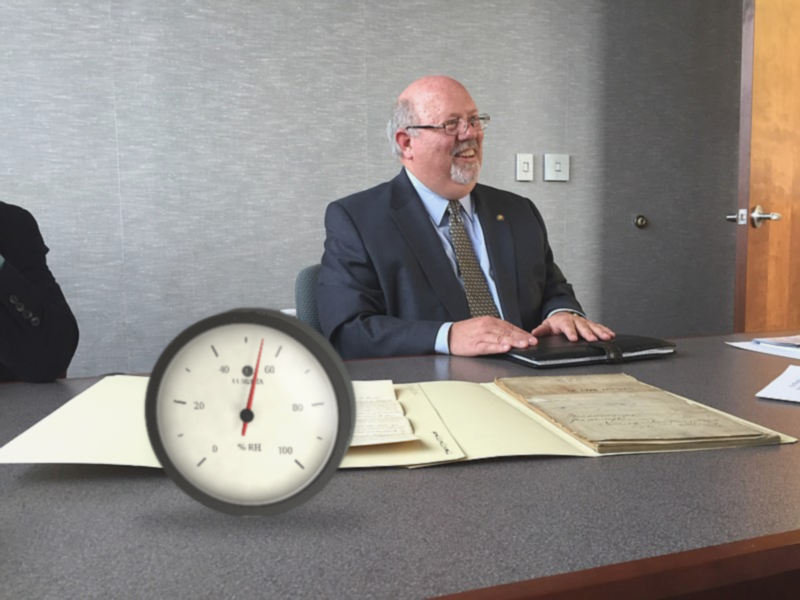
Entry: 55 %
